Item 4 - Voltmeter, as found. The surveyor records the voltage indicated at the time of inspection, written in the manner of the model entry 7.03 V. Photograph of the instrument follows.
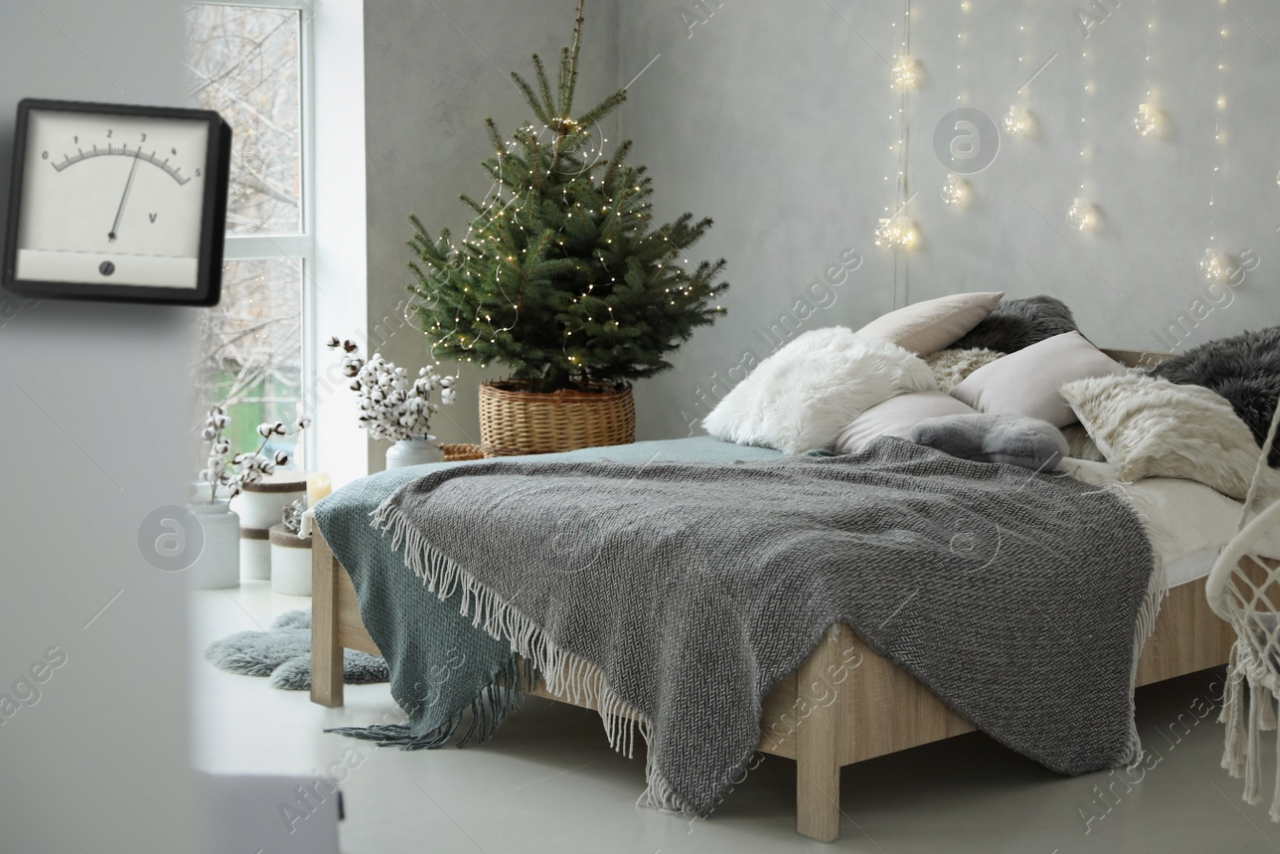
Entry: 3 V
